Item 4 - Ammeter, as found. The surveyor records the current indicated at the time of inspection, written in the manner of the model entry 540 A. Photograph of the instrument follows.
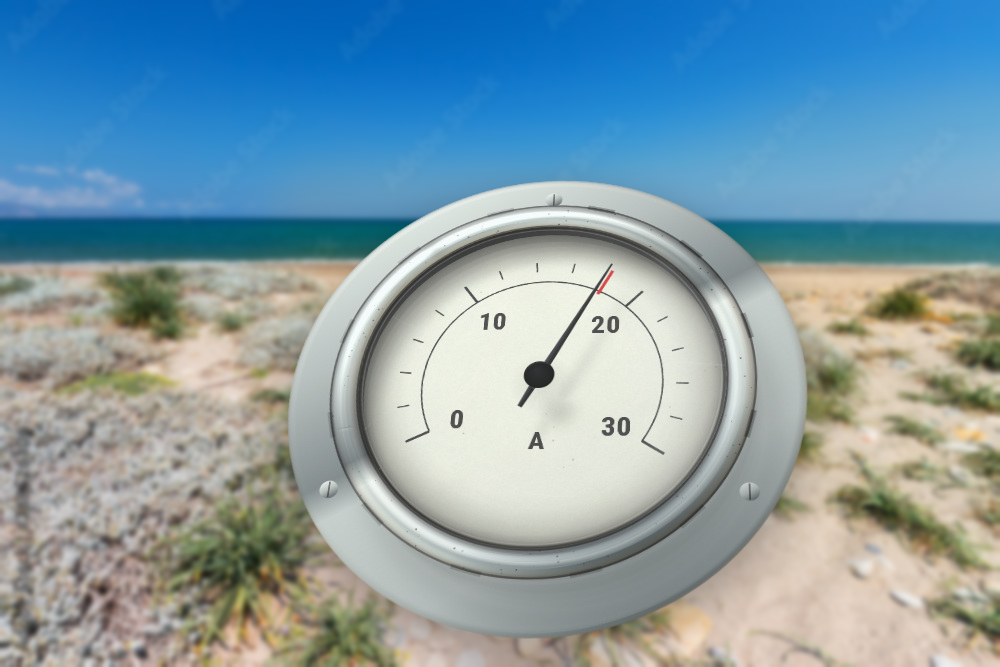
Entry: 18 A
